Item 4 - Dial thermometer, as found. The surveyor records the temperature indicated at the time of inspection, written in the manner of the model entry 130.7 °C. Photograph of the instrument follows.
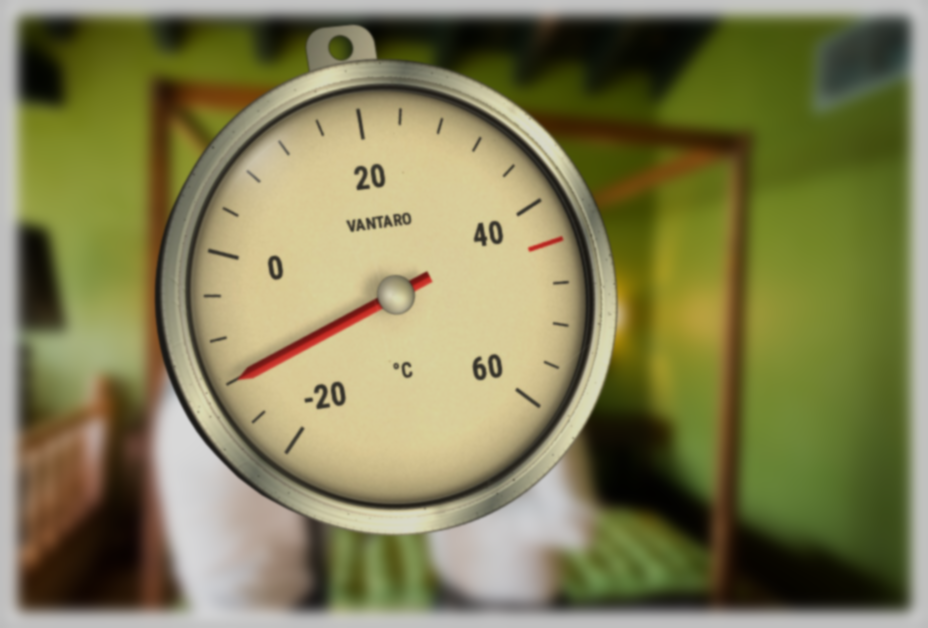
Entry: -12 °C
